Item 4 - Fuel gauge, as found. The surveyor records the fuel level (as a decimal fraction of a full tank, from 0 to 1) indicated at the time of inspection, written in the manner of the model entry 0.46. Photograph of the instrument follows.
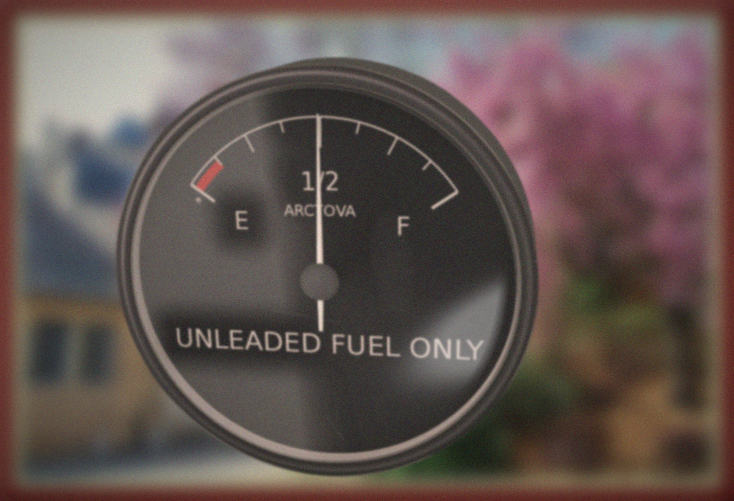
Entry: 0.5
